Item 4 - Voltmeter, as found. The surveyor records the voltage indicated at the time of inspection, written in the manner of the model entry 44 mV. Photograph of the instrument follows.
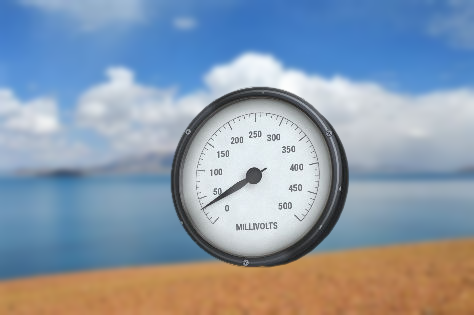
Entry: 30 mV
